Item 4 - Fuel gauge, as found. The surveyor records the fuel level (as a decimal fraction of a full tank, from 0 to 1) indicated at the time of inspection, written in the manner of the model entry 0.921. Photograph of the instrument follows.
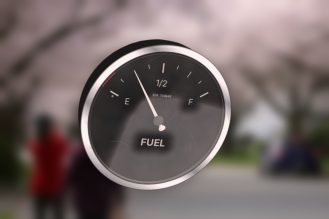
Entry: 0.25
